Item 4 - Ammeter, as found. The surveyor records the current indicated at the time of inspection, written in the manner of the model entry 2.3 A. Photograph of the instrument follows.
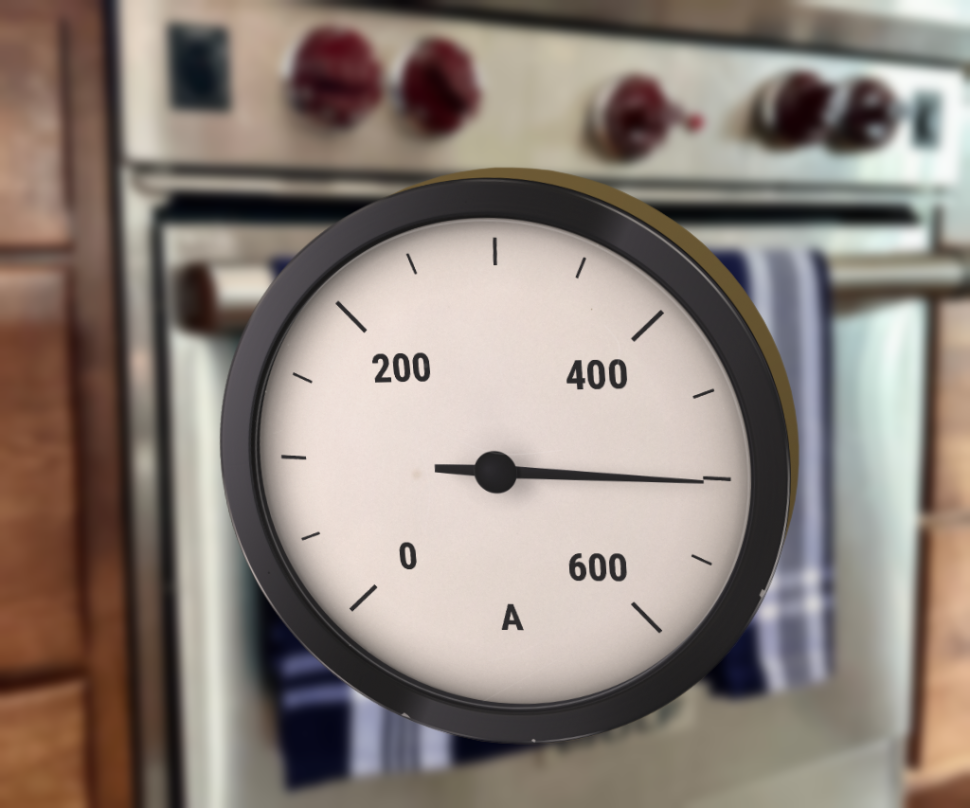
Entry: 500 A
